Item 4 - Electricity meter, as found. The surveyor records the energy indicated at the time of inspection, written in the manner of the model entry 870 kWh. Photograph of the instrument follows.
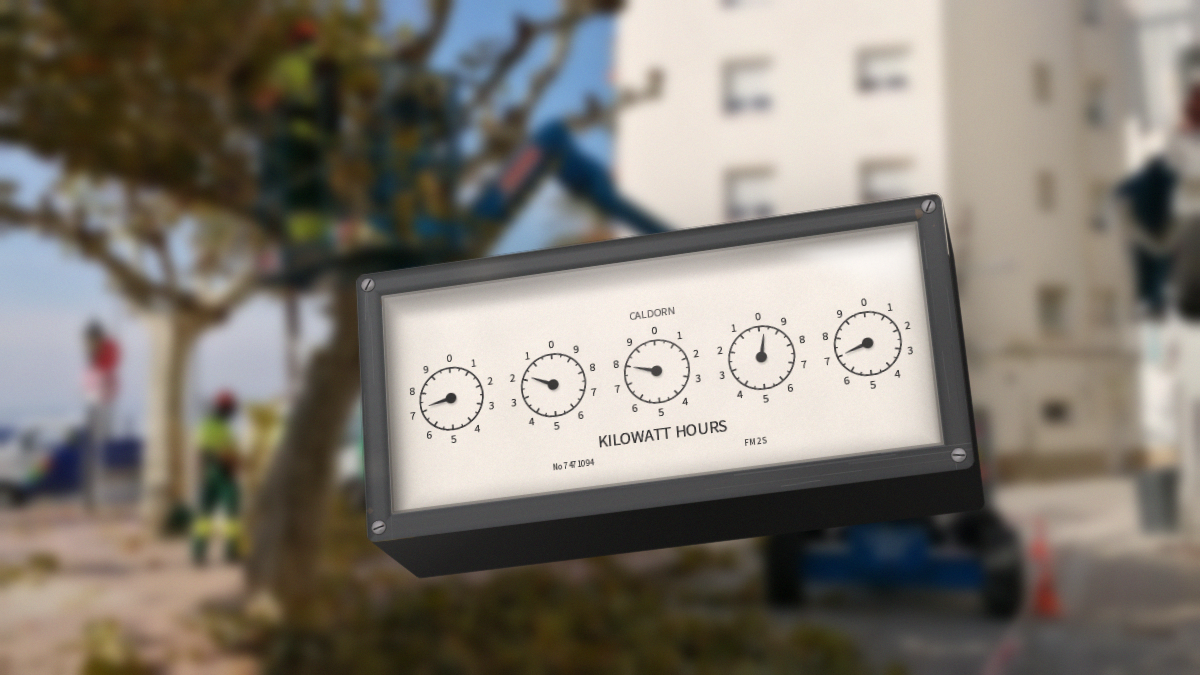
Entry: 71797 kWh
